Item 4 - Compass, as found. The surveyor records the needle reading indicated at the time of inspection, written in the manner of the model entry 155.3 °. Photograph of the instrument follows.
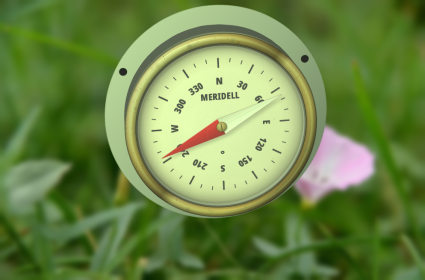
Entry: 245 °
